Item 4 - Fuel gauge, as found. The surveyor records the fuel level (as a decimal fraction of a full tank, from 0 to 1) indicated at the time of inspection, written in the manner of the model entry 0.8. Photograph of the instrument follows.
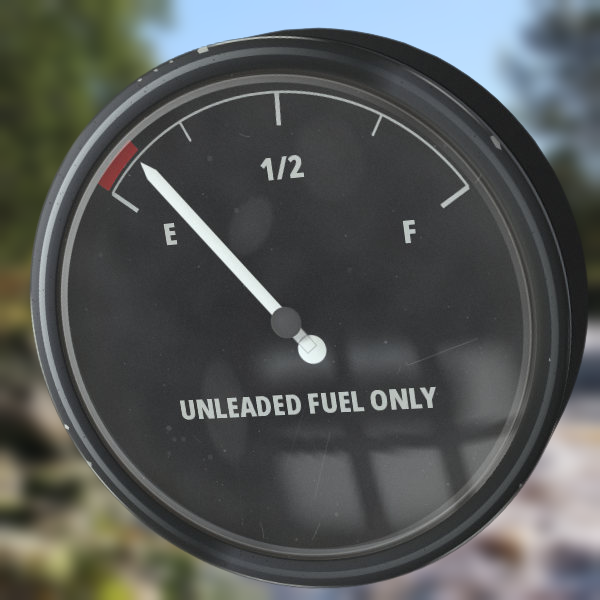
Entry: 0.125
